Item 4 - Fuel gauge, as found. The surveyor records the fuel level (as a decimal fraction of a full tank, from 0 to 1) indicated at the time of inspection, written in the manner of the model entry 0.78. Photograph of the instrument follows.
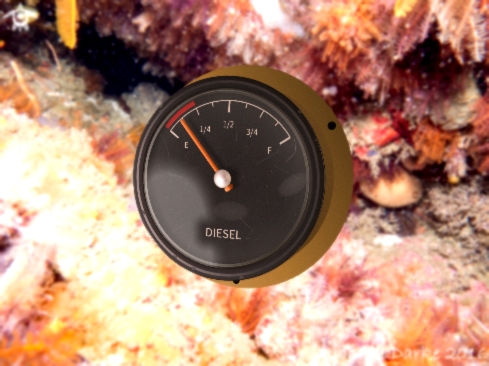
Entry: 0.125
